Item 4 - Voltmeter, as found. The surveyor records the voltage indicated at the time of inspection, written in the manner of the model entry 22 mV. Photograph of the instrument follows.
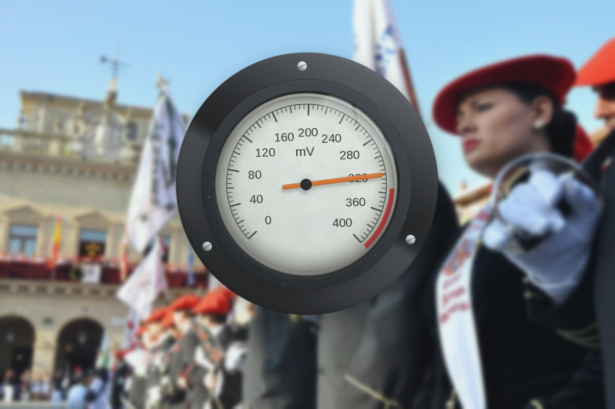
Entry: 320 mV
